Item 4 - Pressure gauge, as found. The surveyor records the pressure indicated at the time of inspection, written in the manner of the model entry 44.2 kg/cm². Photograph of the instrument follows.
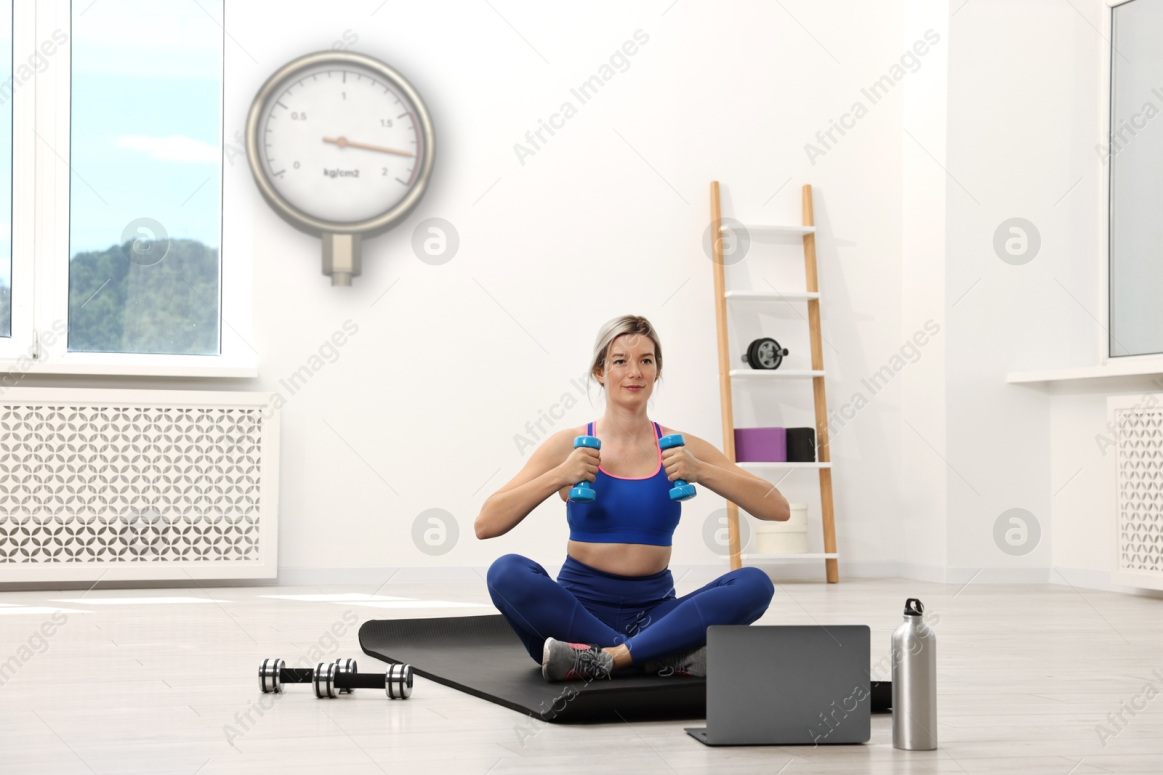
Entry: 1.8 kg/cm²
